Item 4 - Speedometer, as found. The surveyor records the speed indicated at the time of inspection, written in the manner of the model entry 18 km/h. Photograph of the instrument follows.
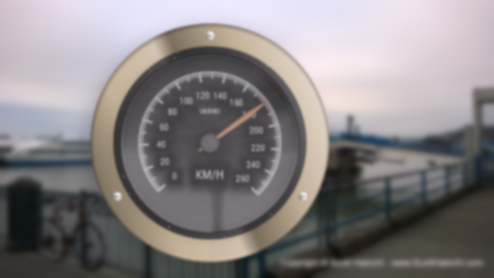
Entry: 180 km/h
